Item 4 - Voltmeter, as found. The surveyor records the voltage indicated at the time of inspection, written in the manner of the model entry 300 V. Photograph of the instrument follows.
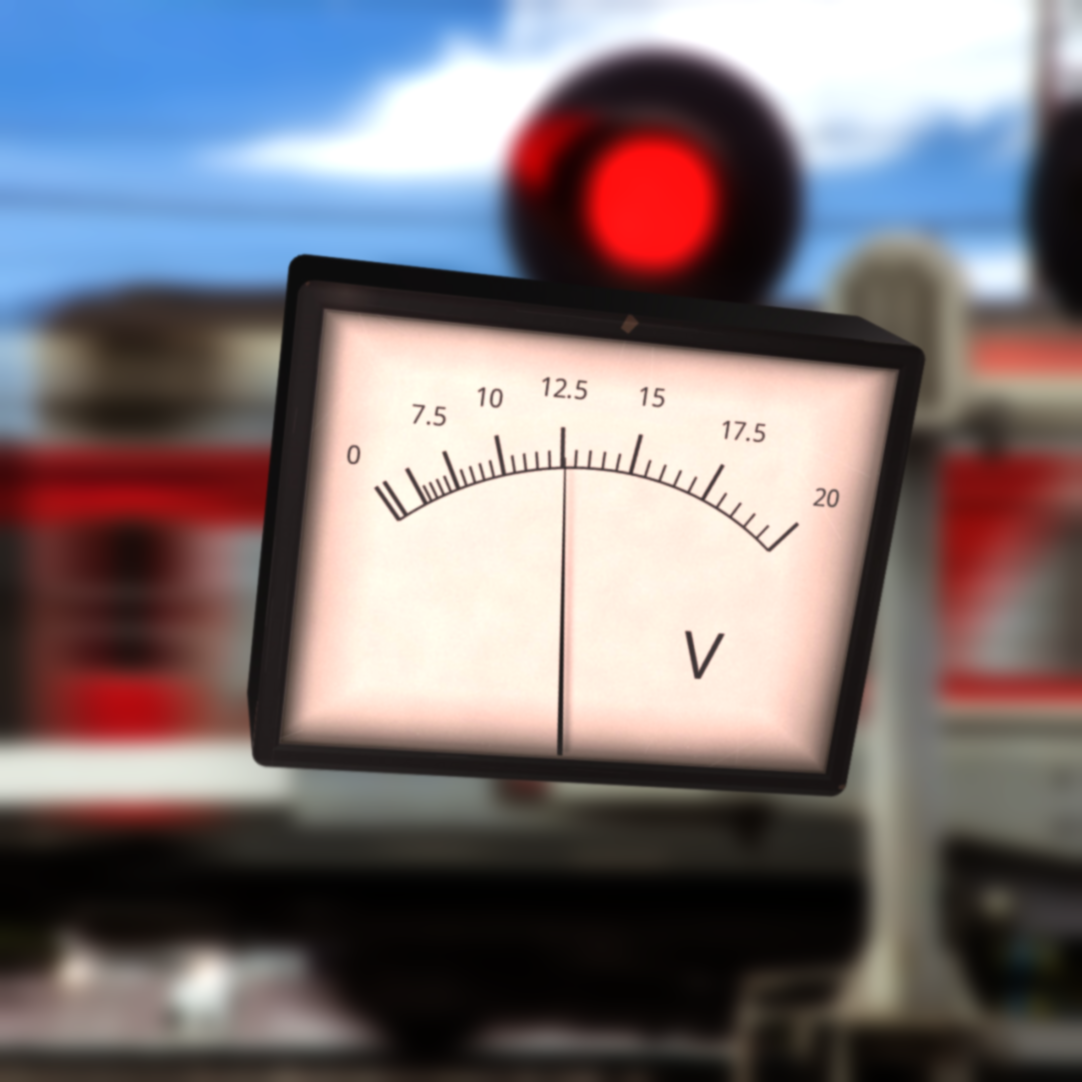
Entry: 12.5 V
